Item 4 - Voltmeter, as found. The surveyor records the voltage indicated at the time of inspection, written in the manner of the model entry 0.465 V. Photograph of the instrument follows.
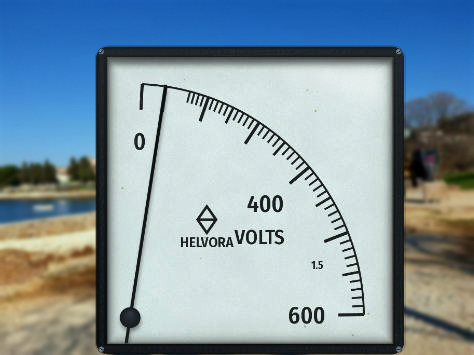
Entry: 100 V
